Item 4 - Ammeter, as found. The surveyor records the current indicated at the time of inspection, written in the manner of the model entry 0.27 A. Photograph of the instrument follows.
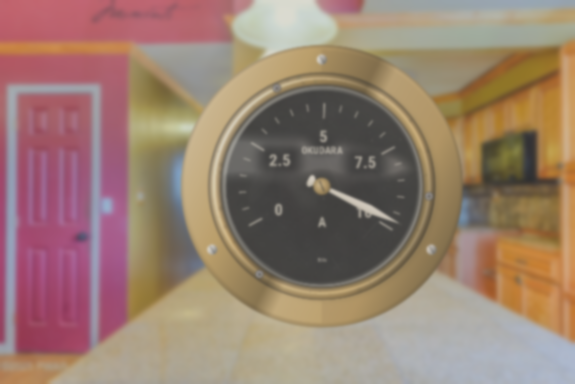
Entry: 9.75 A
